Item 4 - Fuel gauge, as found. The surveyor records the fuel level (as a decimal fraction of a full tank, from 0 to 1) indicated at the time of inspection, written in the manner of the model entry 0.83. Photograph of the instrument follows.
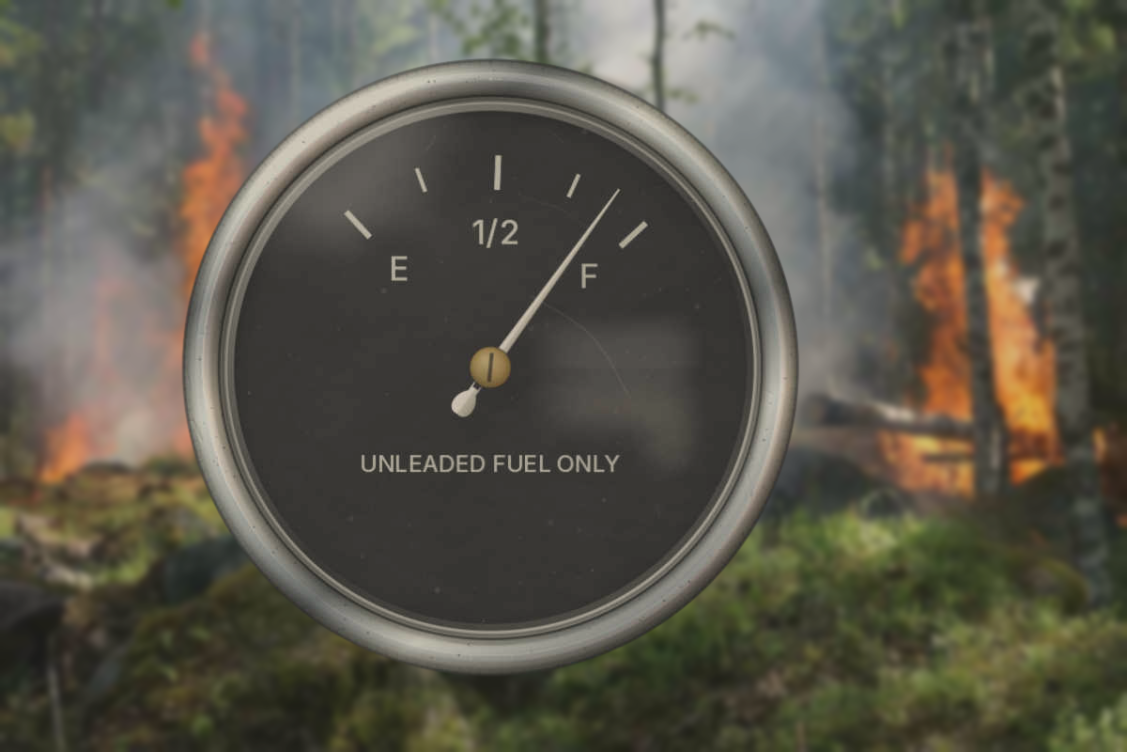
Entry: 0.875
